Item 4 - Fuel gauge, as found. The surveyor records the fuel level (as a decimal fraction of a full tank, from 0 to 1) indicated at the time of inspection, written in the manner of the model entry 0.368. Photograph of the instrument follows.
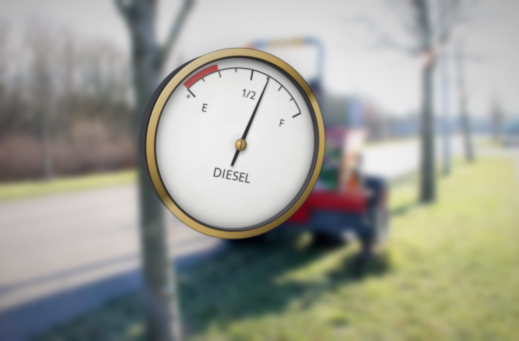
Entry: 0.625
